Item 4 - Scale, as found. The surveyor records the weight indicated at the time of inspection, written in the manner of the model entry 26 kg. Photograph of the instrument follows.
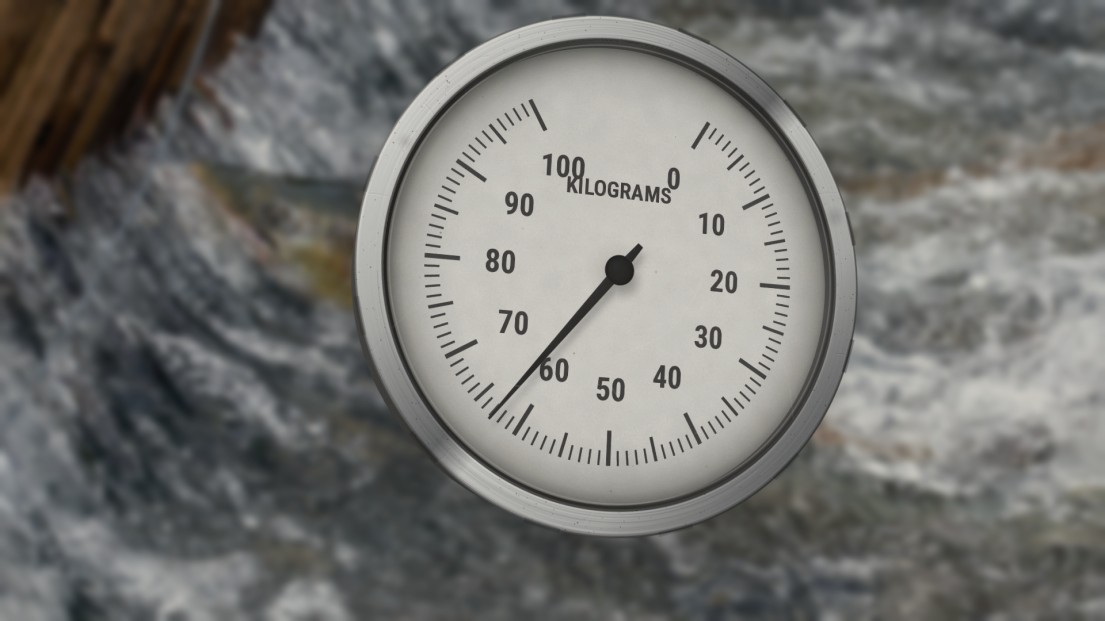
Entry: 63 kg
